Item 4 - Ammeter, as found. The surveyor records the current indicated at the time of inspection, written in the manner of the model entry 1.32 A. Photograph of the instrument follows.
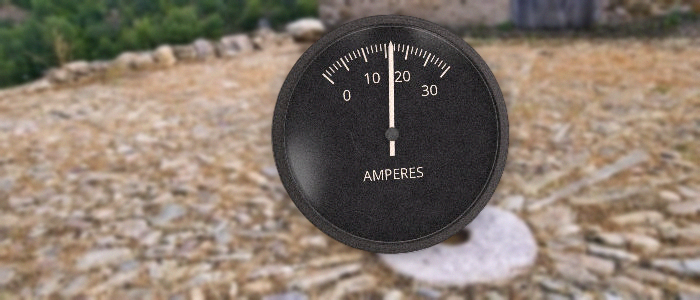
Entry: 16 A
